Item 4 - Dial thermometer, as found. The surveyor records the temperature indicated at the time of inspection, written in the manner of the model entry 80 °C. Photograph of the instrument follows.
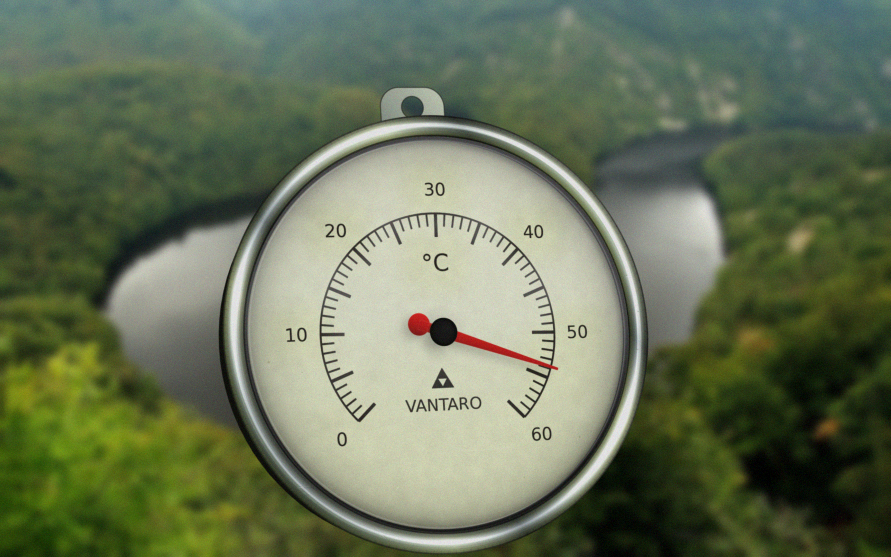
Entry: 54 °C
